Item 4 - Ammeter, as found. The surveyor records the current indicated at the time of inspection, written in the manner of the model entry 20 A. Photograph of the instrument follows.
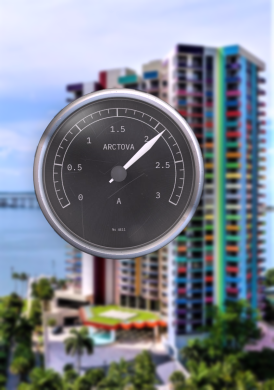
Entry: 2.1 A
